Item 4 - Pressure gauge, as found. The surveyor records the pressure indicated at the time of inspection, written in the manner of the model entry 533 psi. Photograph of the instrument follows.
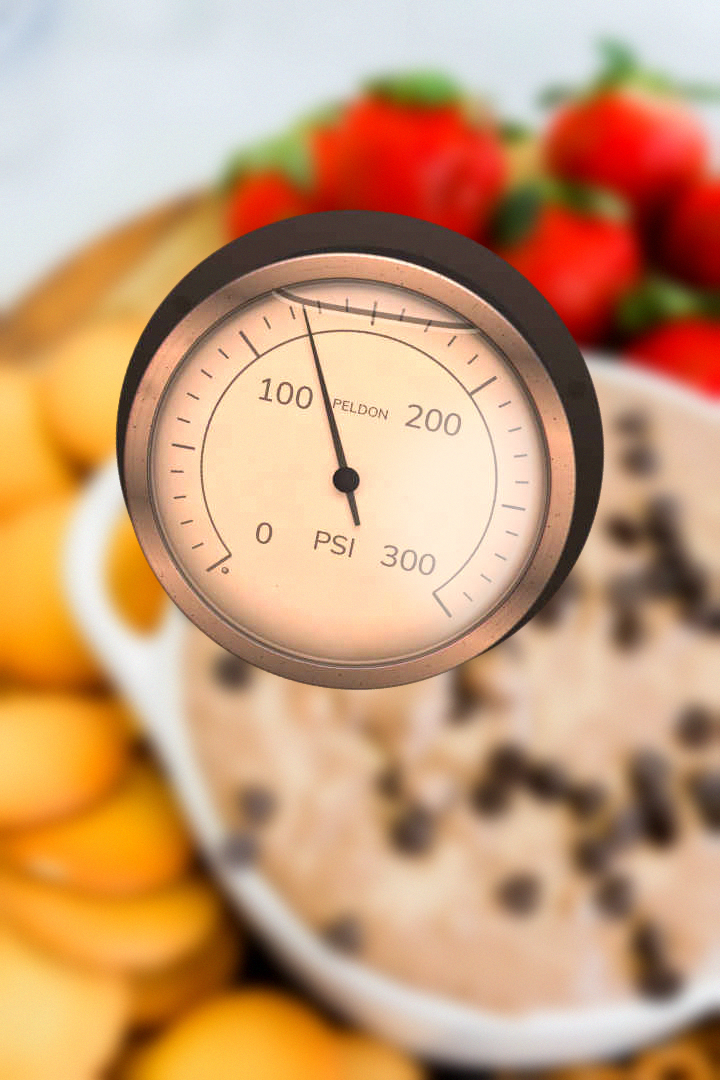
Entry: 125 psi
